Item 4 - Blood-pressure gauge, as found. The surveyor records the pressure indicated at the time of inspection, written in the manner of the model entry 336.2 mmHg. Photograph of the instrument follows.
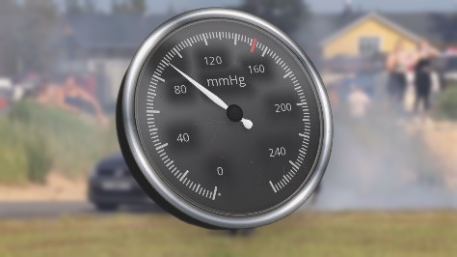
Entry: 90 mmHg
